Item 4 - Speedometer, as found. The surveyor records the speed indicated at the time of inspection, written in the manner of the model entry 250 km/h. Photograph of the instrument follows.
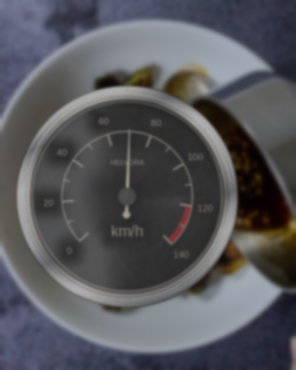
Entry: 70 km/h
